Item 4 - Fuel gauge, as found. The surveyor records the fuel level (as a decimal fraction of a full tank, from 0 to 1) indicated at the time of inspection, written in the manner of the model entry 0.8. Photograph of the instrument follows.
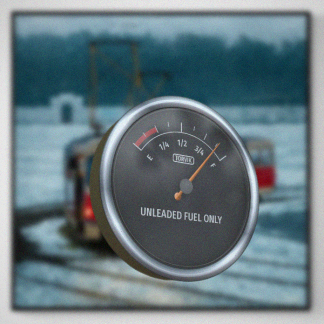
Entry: 0.875
